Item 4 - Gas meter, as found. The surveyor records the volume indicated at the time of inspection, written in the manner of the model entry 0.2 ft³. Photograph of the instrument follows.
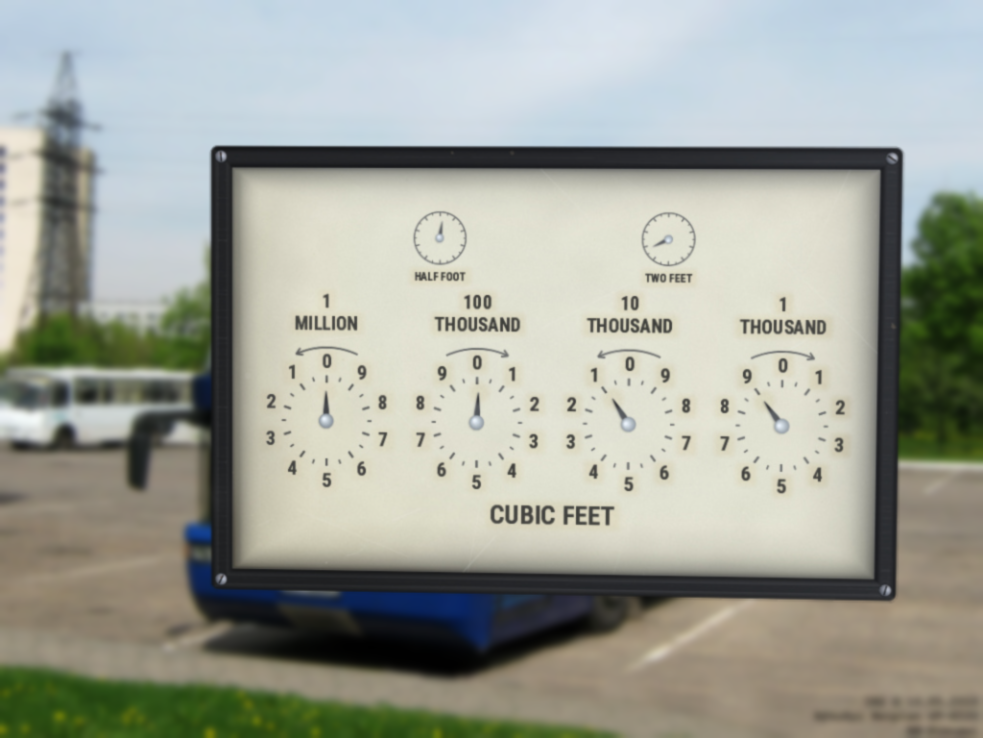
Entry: 900 ft³
